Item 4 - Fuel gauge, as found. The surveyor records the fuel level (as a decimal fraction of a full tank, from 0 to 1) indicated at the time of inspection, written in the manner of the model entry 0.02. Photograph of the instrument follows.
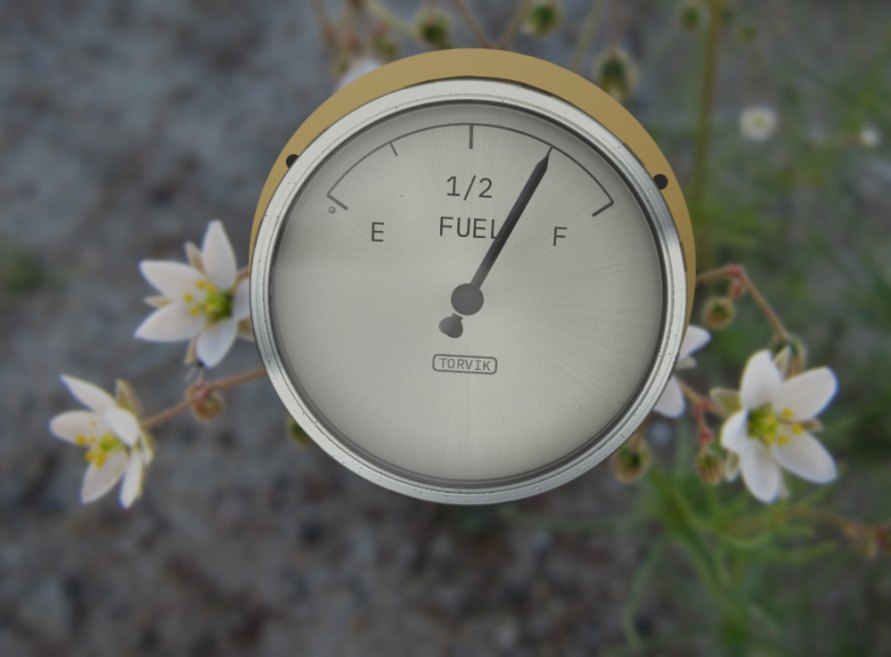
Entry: 0.75
